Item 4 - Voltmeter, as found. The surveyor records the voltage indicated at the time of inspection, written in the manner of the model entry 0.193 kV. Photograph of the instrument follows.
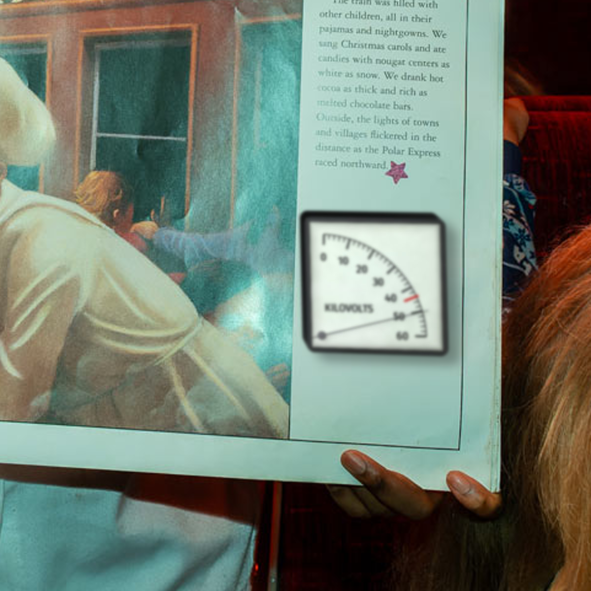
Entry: 50 kV
